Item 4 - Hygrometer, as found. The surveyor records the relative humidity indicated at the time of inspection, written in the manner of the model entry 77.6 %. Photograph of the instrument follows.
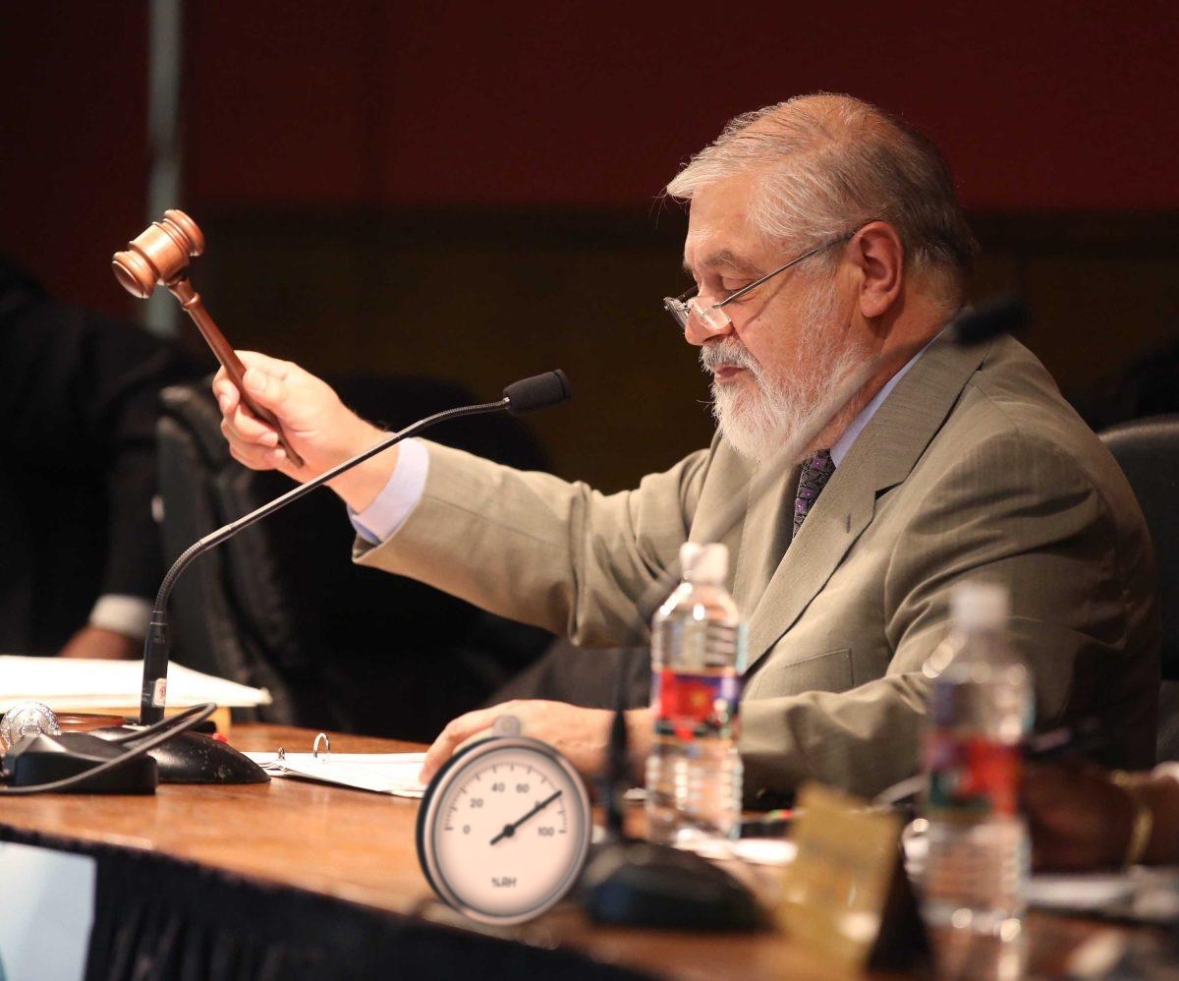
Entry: 80 %
